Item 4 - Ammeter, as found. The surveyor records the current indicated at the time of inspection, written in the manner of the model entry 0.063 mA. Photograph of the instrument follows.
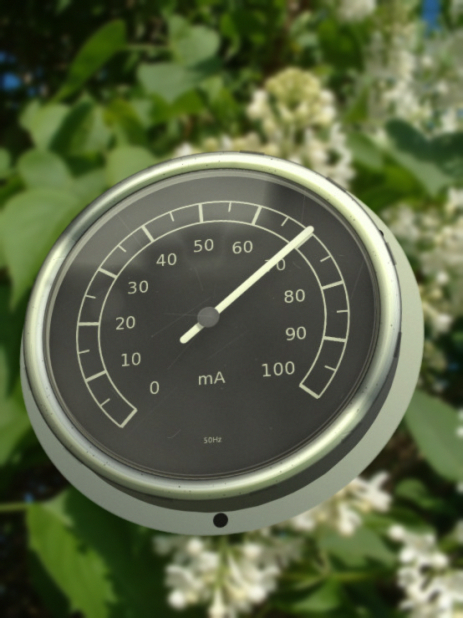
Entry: 70 mA
